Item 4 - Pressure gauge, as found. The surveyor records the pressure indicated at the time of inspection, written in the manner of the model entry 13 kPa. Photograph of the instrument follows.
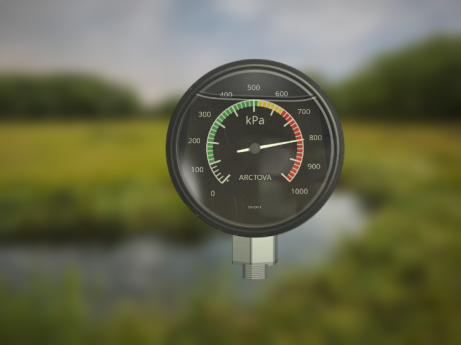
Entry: 800 kPa
